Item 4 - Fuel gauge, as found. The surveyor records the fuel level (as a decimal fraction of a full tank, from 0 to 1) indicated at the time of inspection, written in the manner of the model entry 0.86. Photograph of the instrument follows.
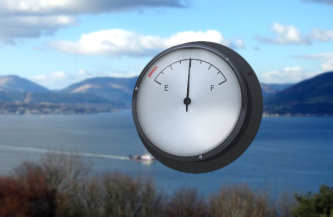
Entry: 0.5
